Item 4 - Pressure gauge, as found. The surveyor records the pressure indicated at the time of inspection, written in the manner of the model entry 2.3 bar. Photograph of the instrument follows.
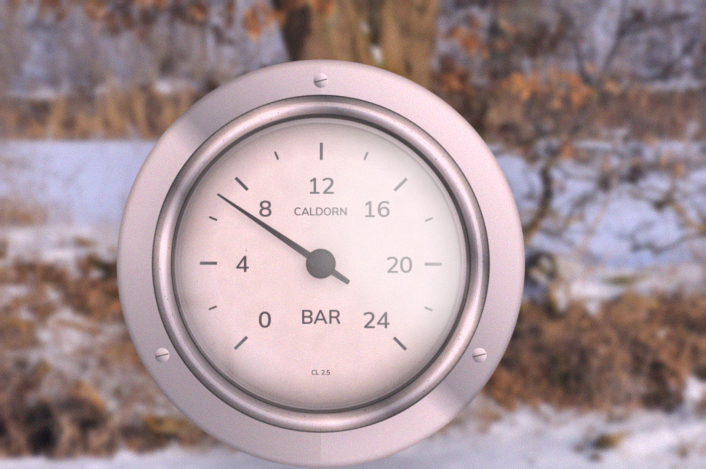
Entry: 7 bar
